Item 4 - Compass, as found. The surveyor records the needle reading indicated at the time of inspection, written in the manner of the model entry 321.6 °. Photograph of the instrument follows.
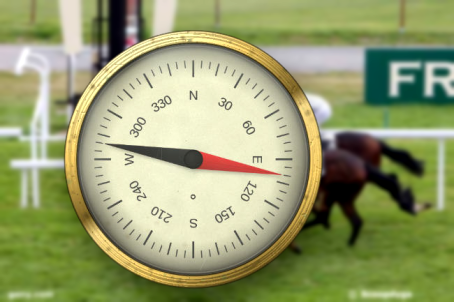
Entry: 100 °
